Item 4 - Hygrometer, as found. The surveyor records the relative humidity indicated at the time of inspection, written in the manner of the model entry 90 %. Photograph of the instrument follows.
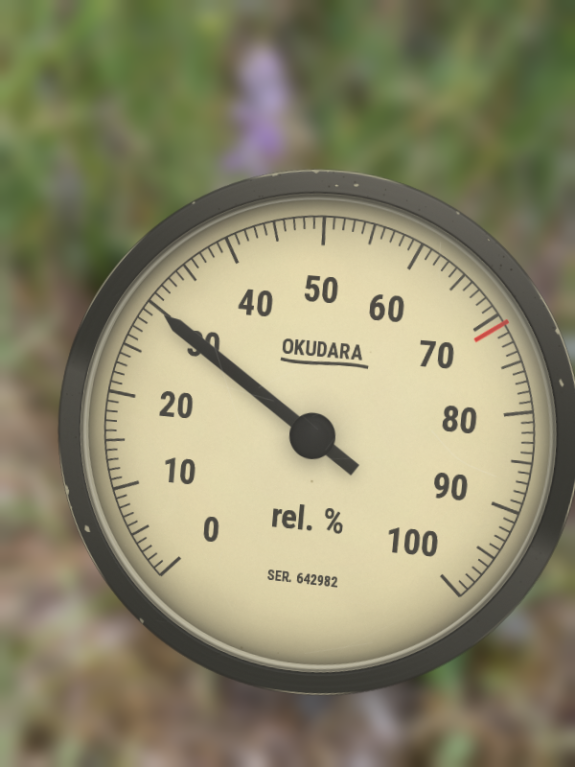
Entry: 30 %
